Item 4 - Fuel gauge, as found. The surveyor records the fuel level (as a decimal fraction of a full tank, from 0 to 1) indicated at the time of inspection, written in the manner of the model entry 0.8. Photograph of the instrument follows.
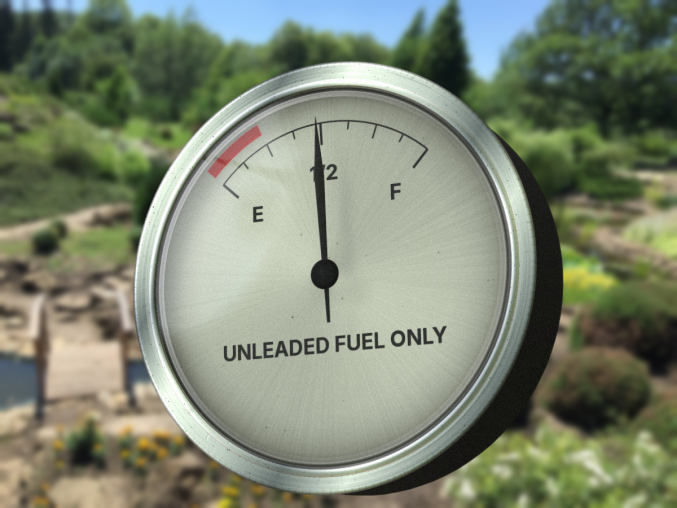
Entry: 0.5
